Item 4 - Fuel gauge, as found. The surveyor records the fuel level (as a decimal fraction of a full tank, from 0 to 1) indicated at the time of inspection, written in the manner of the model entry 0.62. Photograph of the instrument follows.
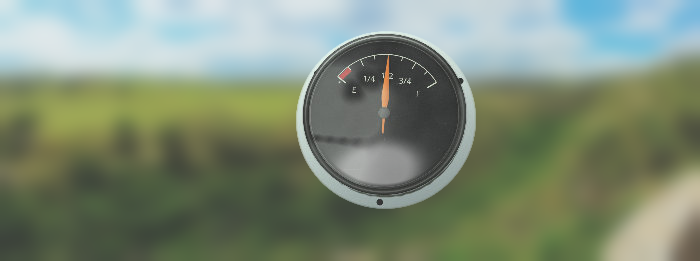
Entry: 0.5
